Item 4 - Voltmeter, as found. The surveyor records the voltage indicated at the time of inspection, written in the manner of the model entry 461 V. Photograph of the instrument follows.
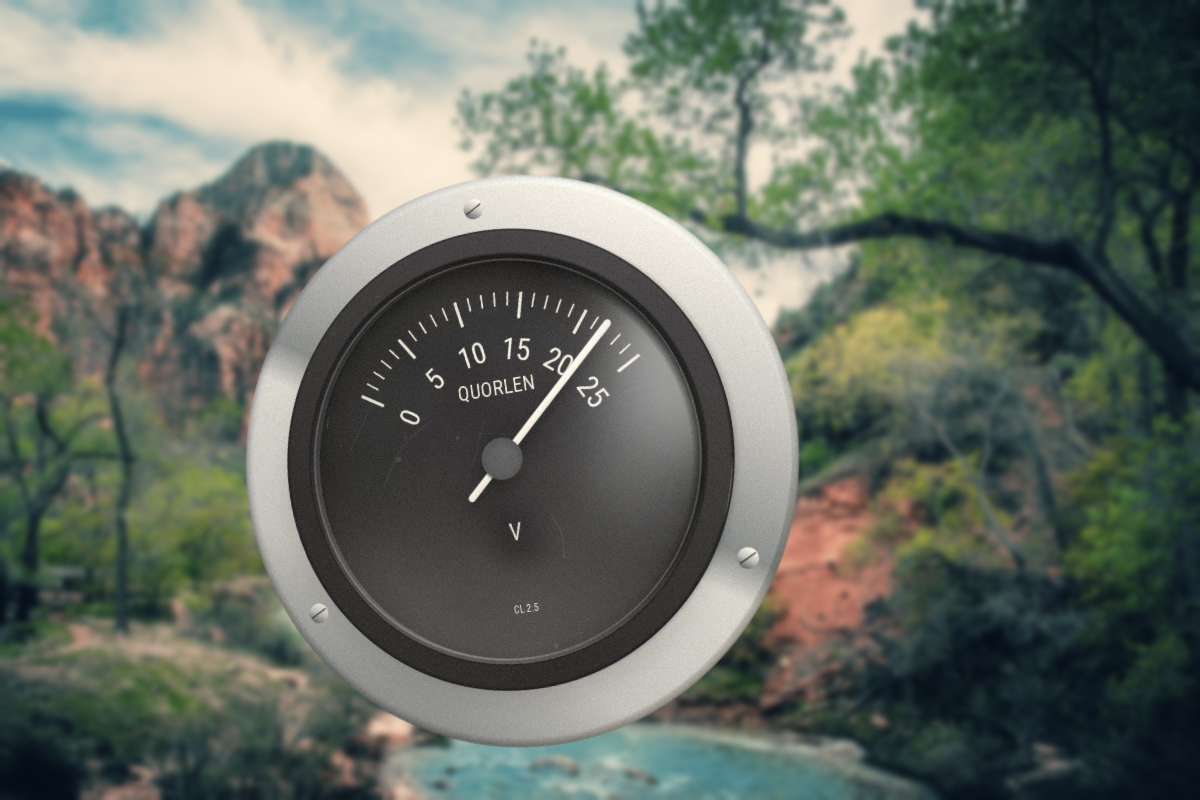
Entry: 22 V
